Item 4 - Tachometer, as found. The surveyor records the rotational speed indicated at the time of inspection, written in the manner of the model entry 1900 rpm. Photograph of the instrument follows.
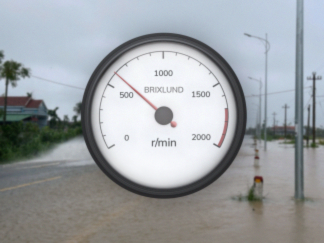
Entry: 600 rpm
